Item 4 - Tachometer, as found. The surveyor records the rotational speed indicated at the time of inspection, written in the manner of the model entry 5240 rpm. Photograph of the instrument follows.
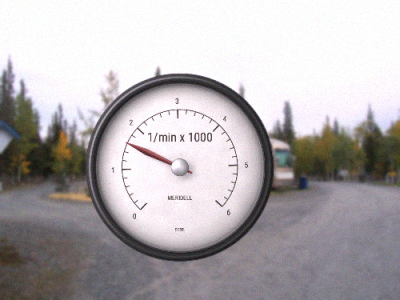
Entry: 1600 rpm
